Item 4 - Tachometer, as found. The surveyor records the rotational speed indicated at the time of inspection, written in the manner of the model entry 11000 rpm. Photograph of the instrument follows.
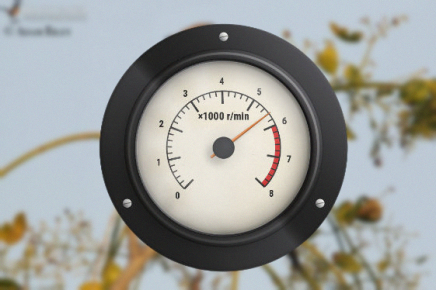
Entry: 5600 rpm
